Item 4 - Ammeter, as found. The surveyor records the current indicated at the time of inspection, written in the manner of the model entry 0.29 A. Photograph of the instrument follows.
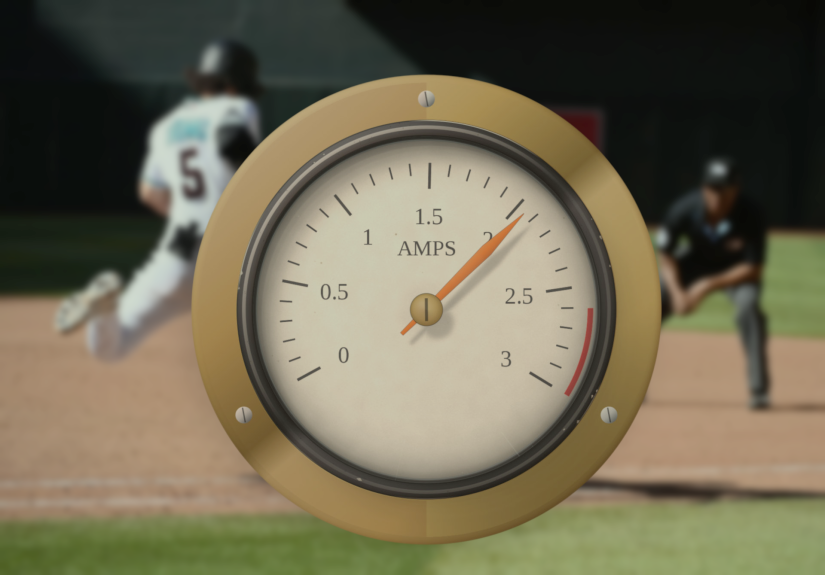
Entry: 2.05 A
